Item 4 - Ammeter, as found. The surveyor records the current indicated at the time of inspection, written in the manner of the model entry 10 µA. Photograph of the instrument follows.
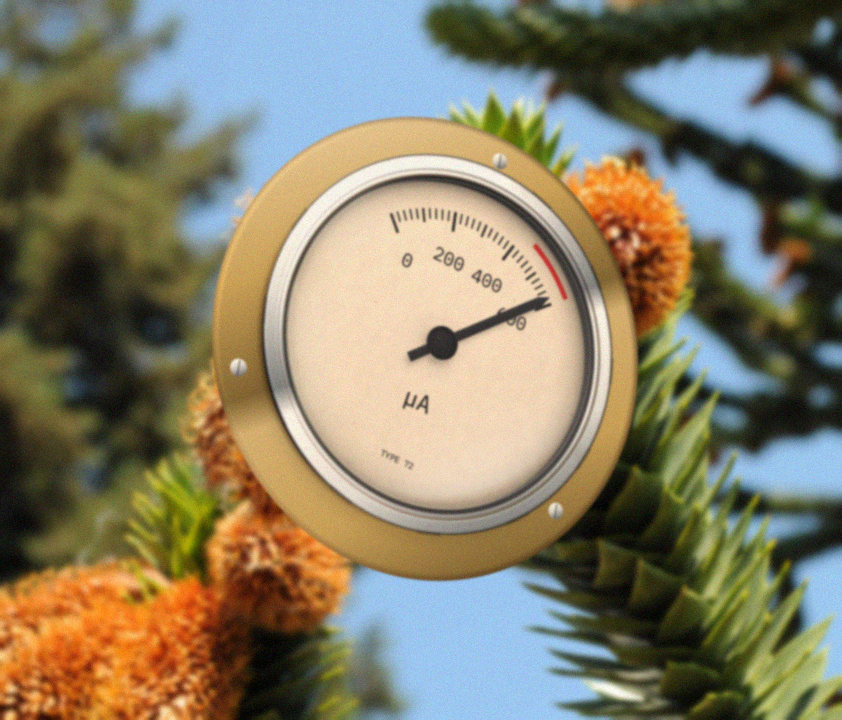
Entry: 580 µA
